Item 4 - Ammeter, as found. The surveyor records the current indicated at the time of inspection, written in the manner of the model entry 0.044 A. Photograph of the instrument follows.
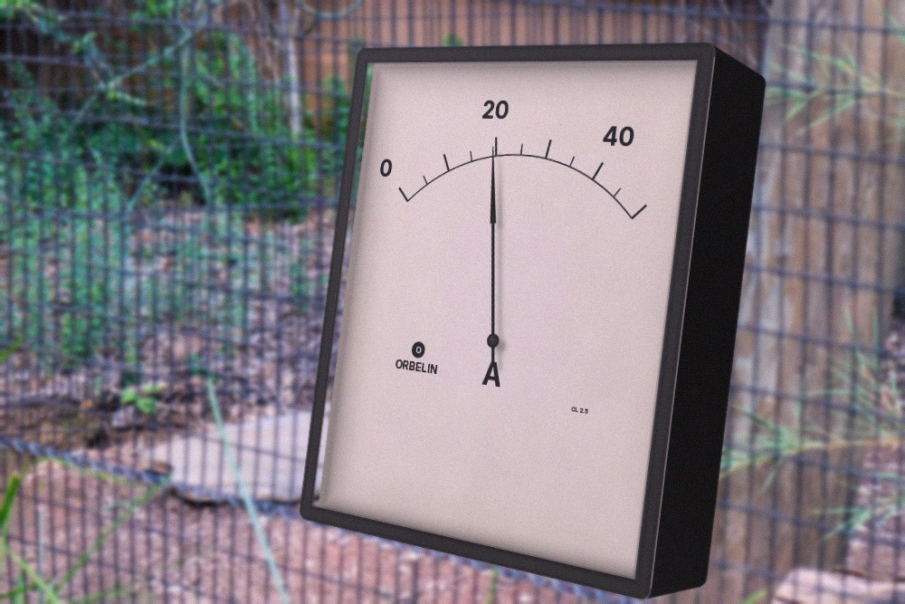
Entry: 20 A
